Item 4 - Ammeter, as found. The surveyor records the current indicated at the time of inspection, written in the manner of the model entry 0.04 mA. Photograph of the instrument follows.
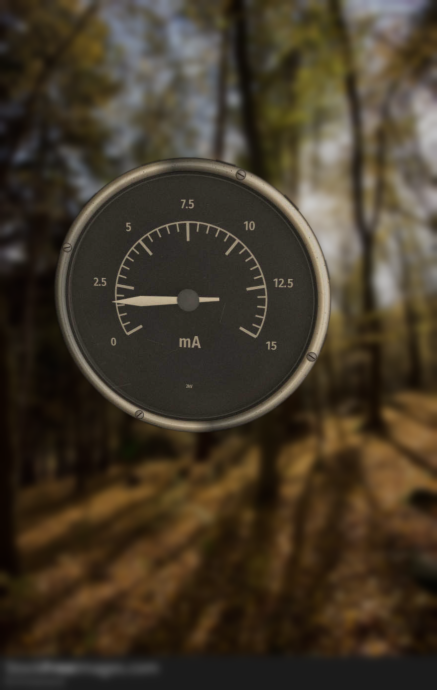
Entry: 1.75 mA
